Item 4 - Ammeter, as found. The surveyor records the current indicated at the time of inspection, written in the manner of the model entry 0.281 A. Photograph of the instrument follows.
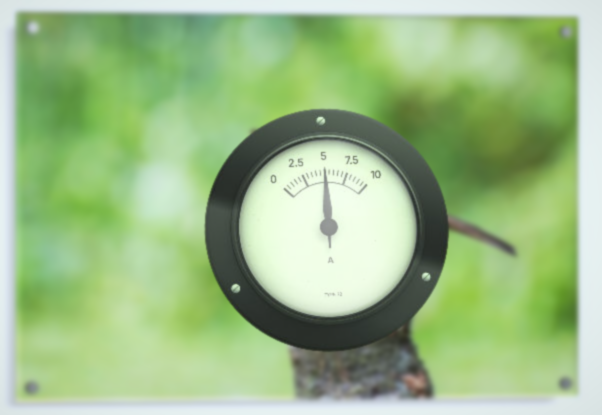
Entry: 5 A
